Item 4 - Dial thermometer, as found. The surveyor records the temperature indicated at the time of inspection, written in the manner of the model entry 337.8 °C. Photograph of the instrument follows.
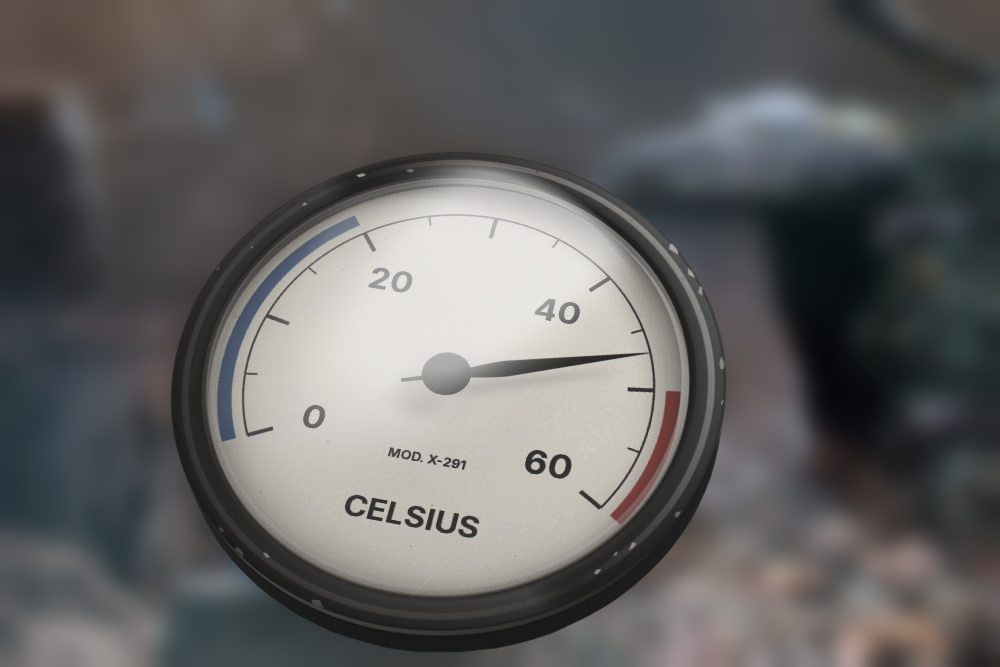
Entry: 47.5 °C
